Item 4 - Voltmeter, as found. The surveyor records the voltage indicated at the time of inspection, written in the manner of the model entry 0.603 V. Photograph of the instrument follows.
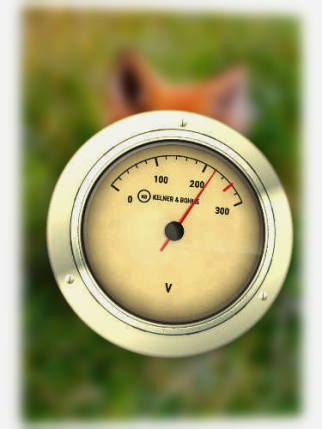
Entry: 220 V
